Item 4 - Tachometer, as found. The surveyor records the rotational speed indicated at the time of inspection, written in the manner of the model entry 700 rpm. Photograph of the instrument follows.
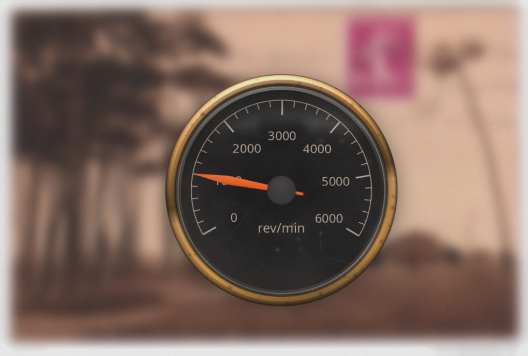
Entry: 1000 rpm
